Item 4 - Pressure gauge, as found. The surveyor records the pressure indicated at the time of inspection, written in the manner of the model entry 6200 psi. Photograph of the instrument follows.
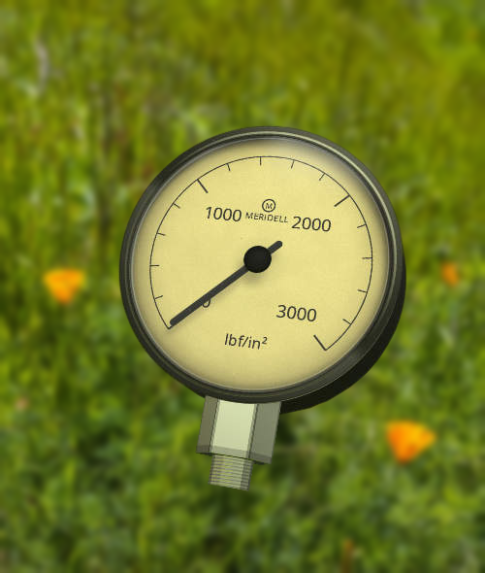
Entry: 0 psi
